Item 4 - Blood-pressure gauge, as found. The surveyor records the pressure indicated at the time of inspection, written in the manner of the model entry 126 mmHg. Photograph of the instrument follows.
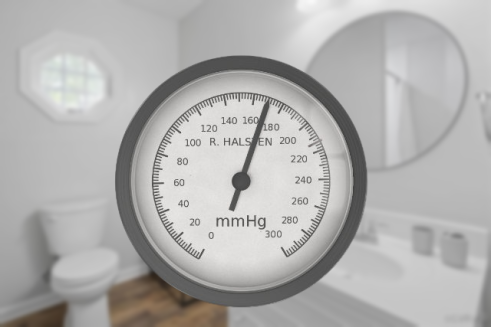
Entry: 170 mmHg
